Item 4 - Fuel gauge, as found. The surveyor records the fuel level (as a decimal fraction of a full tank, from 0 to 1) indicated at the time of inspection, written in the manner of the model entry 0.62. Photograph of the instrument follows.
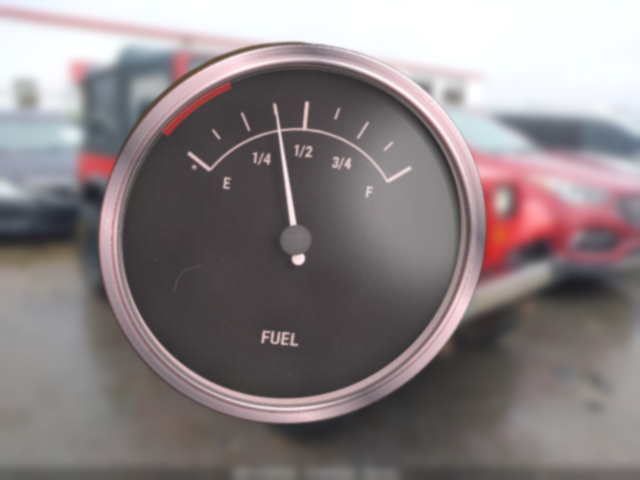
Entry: 0.375
